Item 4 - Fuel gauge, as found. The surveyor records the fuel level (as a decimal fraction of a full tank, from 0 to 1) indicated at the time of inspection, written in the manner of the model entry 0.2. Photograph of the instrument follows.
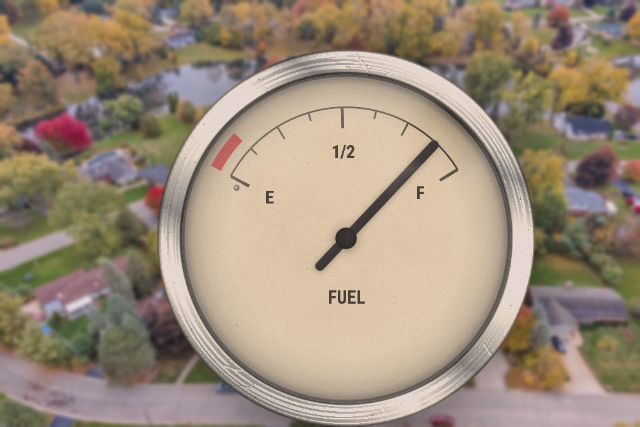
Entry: 0.875
